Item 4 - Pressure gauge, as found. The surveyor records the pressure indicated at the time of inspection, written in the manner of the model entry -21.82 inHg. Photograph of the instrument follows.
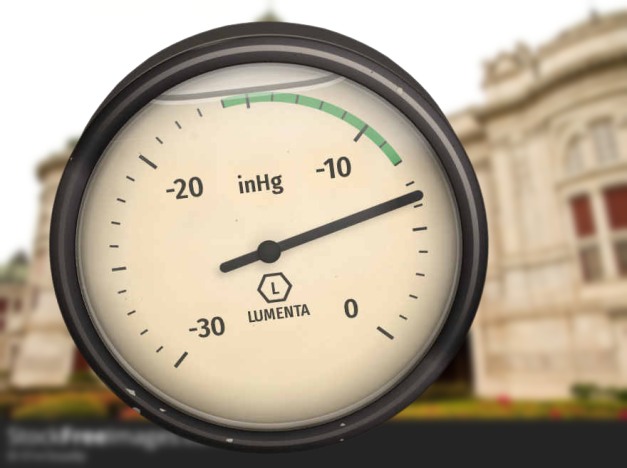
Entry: -6.5 inHg
